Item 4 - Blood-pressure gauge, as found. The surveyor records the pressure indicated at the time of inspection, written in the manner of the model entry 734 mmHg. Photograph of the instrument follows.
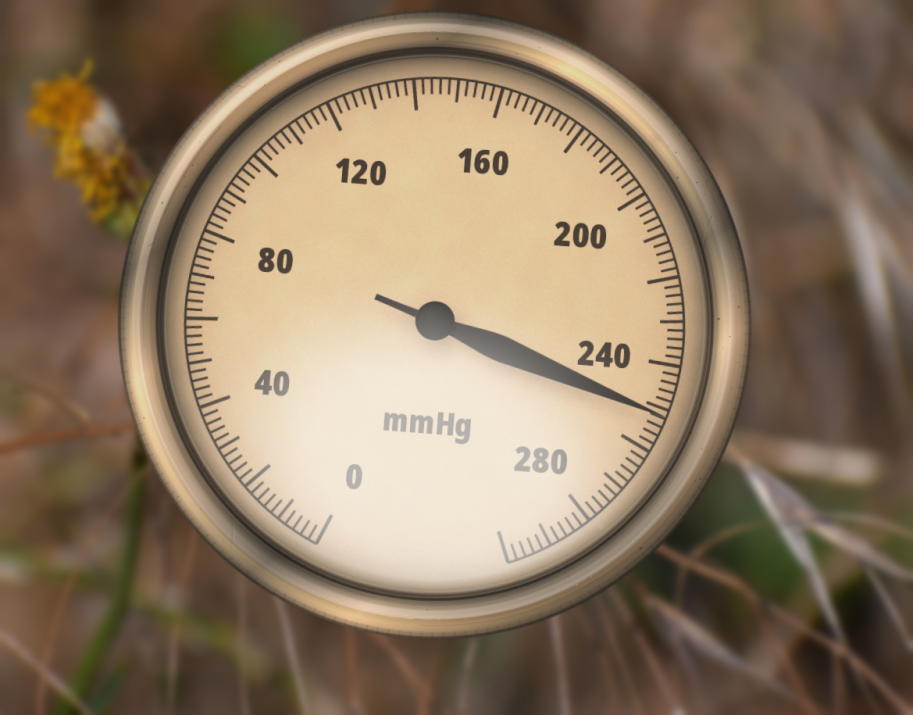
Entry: 252 mmHg
